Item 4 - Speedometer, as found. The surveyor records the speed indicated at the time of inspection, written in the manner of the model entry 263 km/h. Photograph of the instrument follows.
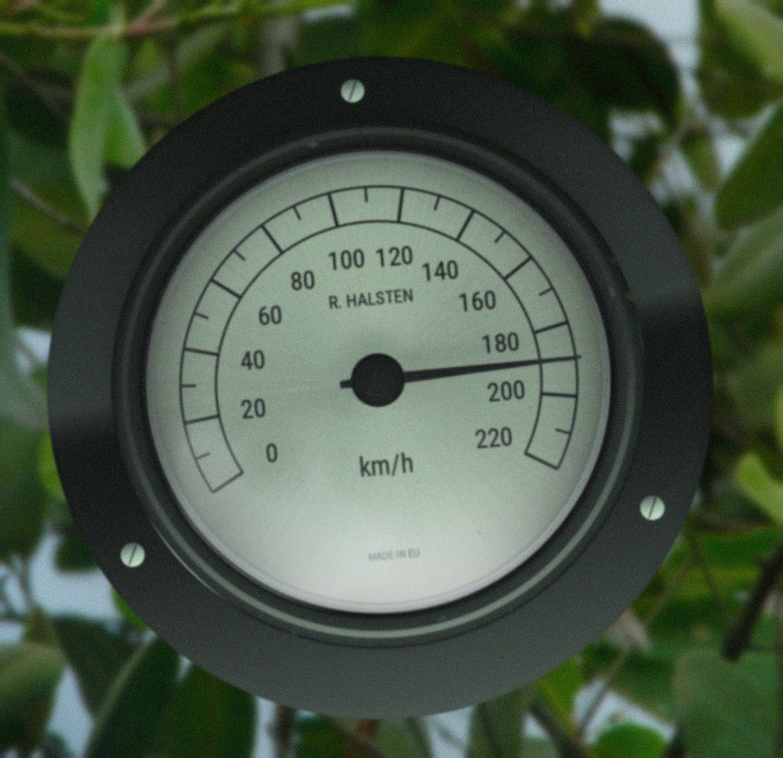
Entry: 190 km/h
